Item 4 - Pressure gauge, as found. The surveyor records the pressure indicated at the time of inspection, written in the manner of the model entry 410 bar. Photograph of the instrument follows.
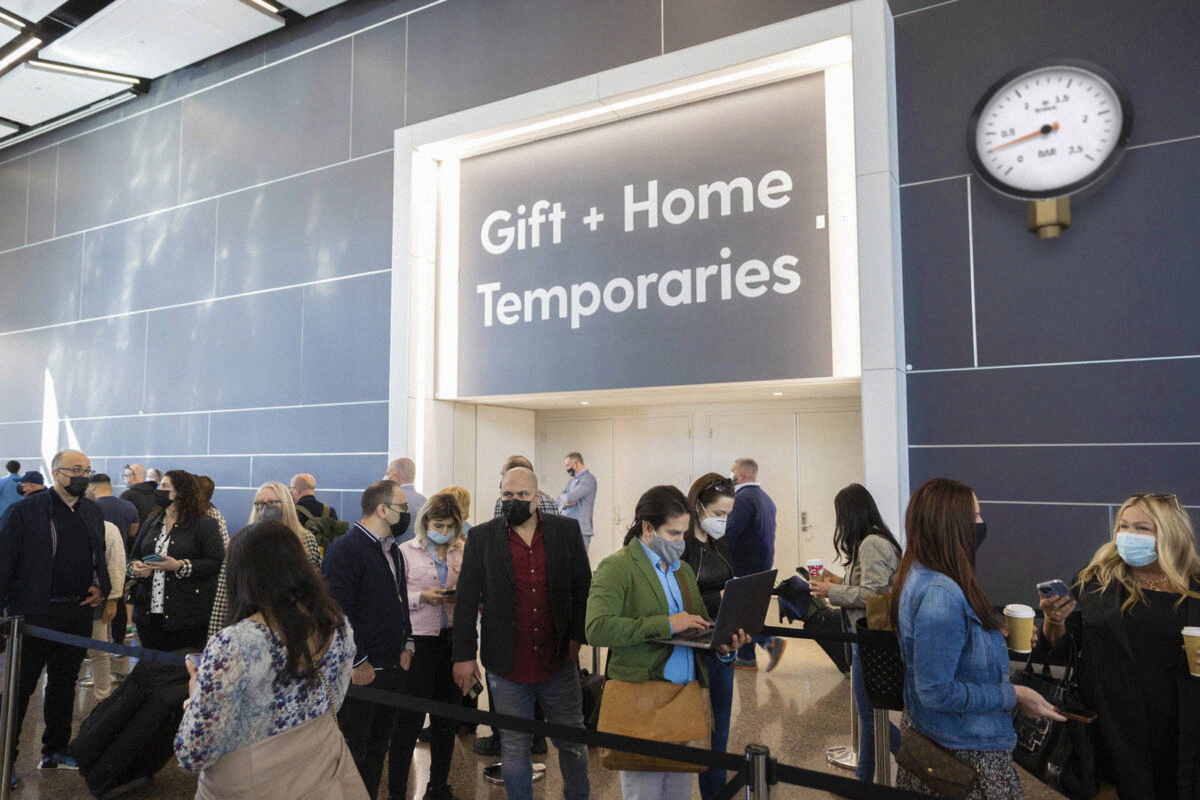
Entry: 0.3 bar
